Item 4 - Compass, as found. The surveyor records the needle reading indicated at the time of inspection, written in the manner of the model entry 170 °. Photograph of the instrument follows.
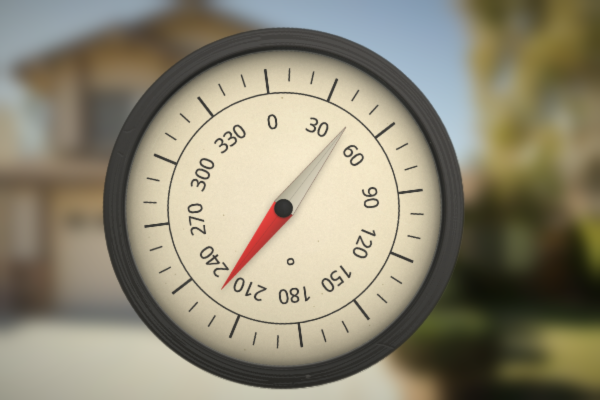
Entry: 225 °
